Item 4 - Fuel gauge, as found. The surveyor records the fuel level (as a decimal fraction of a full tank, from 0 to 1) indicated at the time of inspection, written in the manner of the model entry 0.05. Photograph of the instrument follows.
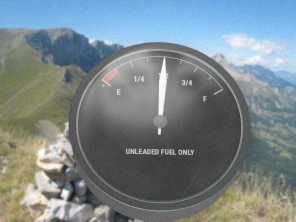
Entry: 0.5
